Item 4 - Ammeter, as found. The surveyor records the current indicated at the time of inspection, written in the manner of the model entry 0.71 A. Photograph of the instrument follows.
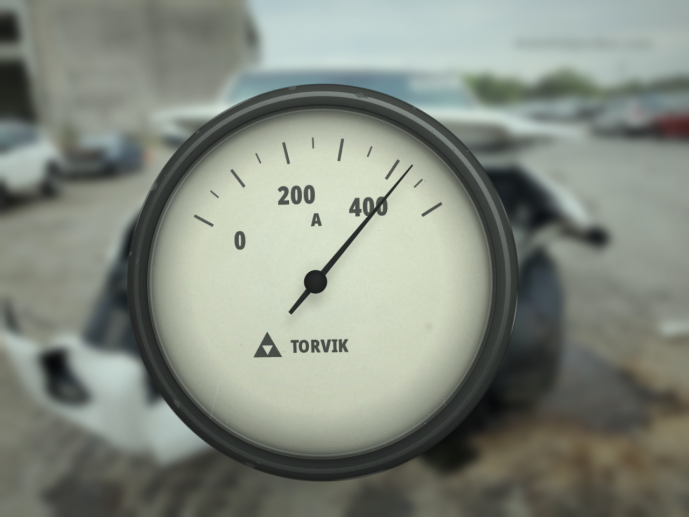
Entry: 425 A
